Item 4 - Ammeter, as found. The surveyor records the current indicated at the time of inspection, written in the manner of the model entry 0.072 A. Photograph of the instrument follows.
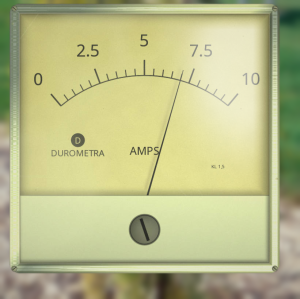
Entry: 7 A
